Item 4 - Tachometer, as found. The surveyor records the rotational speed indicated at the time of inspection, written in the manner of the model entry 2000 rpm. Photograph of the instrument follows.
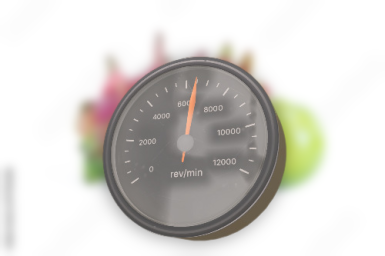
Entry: 6500 rpm
